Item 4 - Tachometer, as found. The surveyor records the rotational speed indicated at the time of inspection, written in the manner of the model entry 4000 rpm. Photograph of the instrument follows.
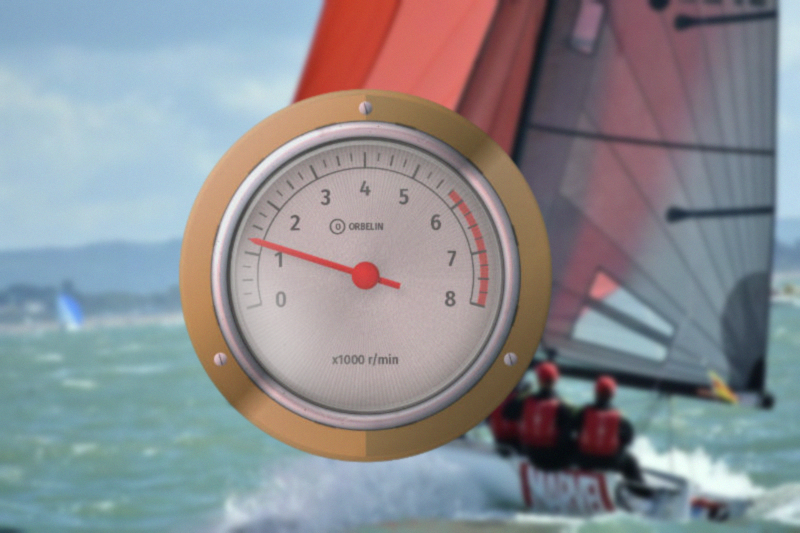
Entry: 1250 rpm
